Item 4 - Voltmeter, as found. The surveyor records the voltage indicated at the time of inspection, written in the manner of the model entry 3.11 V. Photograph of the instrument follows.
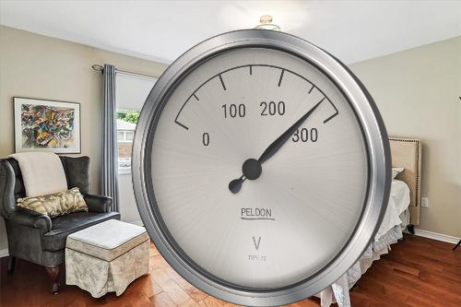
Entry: 275 V
